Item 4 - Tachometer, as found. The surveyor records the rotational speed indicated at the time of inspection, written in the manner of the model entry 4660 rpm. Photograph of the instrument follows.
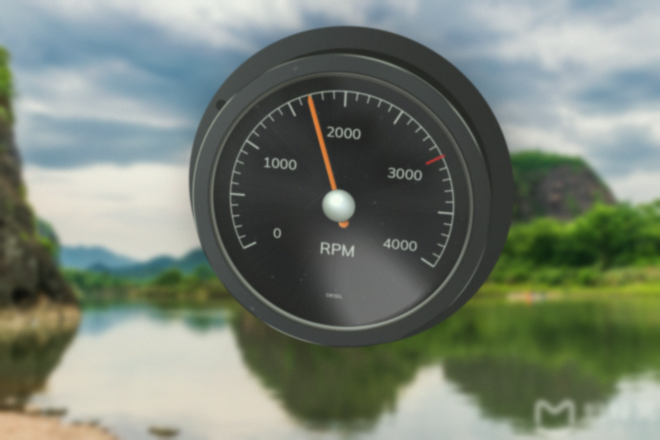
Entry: 1700 rpm
